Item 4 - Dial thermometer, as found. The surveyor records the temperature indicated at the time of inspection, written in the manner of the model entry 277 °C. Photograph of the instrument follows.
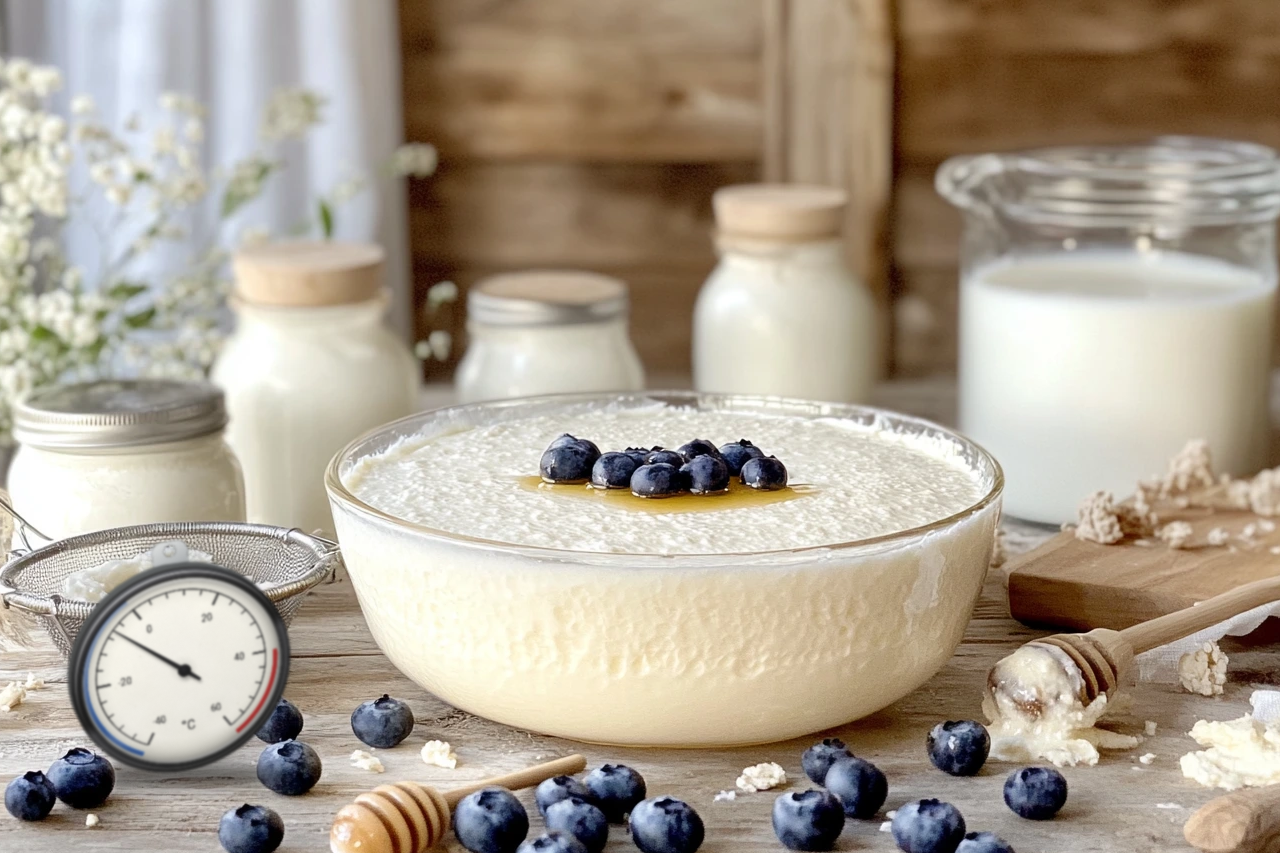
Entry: -6 °C
